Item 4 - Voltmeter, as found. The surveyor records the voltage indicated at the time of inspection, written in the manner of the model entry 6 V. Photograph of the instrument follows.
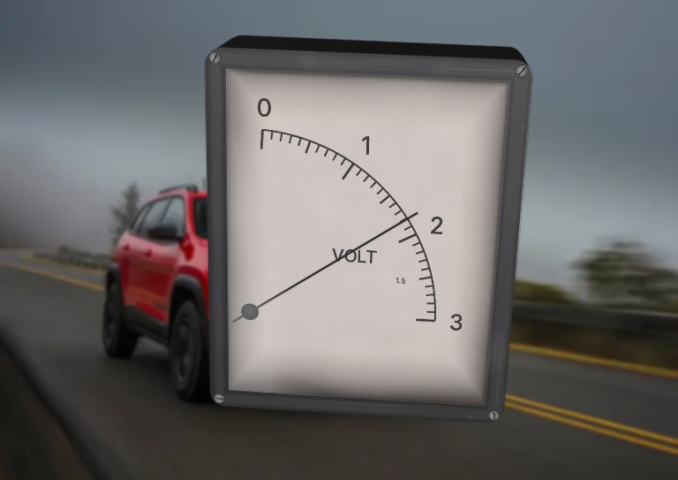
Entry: 1.8 V
